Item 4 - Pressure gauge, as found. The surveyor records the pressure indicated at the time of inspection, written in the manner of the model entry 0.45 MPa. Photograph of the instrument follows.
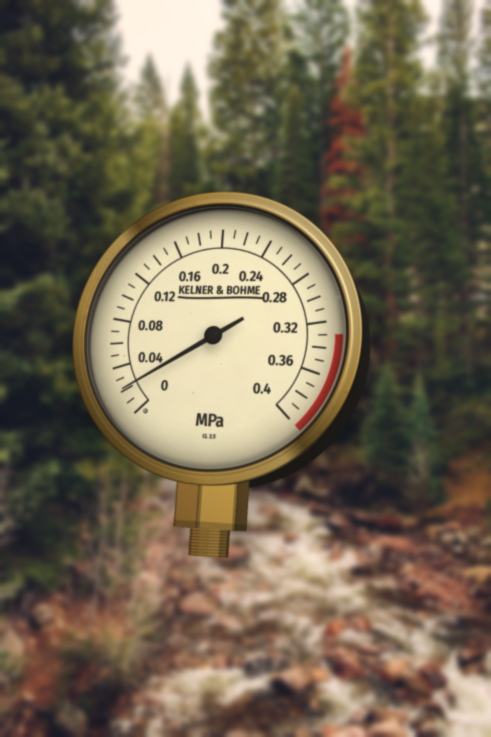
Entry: 0.02 MPa
